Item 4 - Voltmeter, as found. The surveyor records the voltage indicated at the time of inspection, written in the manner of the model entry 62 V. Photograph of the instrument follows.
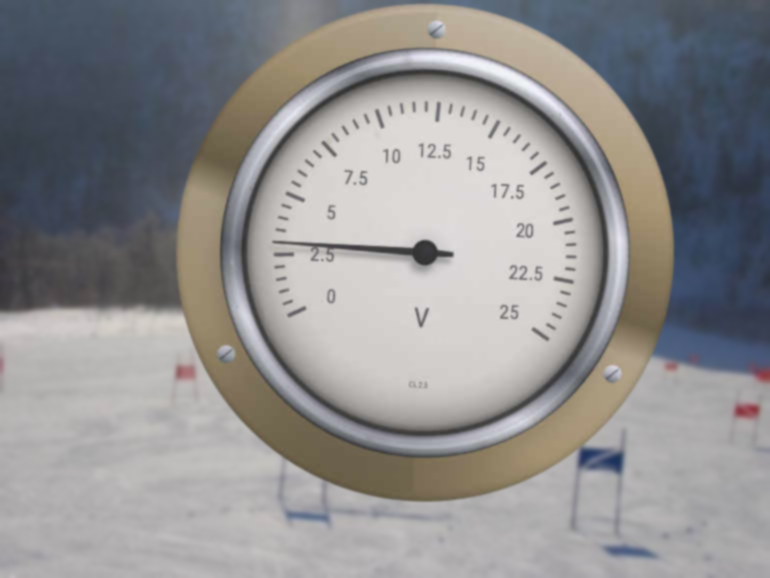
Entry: 3 V
